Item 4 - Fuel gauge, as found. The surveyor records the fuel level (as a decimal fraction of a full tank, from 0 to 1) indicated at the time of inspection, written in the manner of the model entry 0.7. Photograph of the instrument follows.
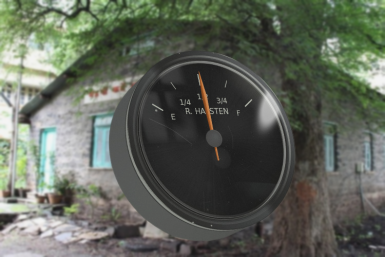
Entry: 0.5
